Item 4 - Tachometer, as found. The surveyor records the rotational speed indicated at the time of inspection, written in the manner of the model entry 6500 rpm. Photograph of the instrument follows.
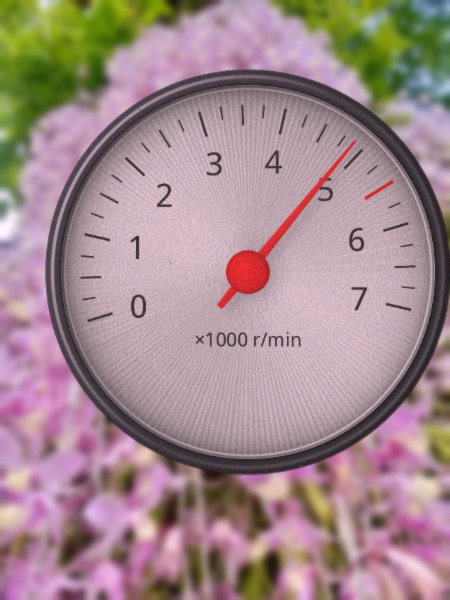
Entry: 4875 rpm
